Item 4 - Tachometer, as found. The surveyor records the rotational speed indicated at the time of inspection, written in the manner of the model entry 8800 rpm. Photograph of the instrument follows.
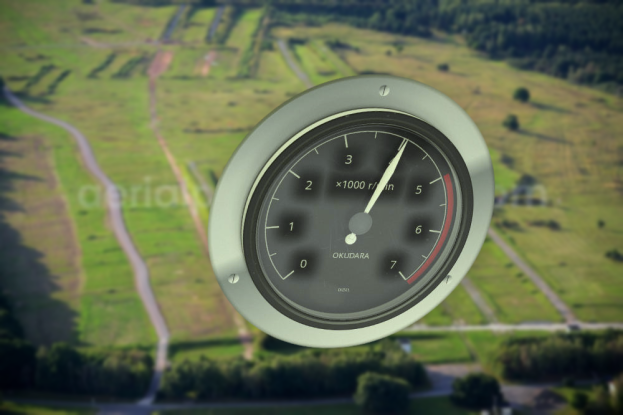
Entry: 4000 rpm
